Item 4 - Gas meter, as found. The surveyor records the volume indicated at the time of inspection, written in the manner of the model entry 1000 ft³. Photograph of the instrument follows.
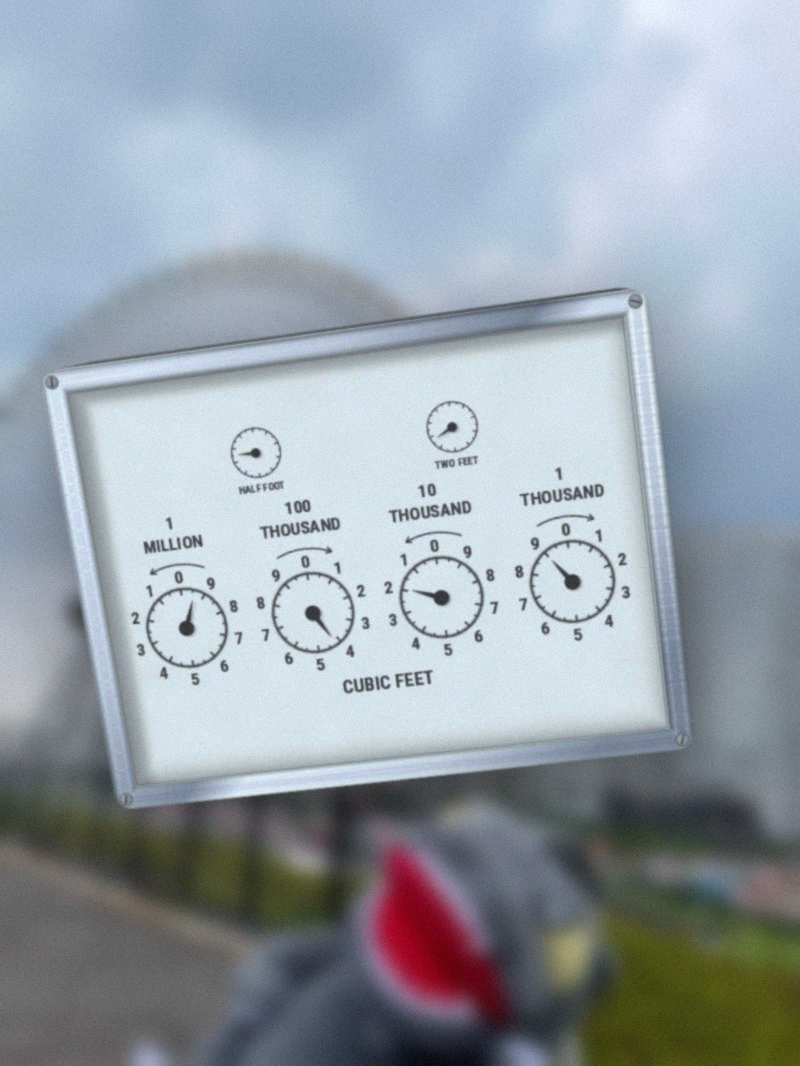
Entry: 941900 ft³
